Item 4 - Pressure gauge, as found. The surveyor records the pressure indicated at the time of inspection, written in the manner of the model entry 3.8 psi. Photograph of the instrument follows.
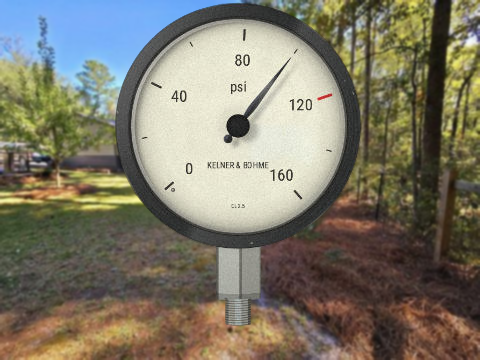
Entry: 100 psi
